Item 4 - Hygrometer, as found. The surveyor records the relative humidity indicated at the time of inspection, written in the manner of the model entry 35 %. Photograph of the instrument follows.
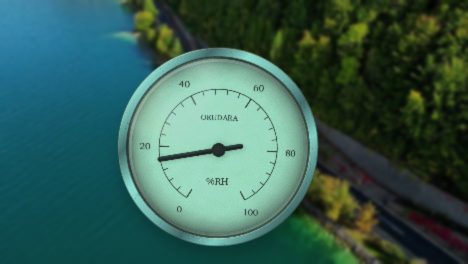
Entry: 16 %
